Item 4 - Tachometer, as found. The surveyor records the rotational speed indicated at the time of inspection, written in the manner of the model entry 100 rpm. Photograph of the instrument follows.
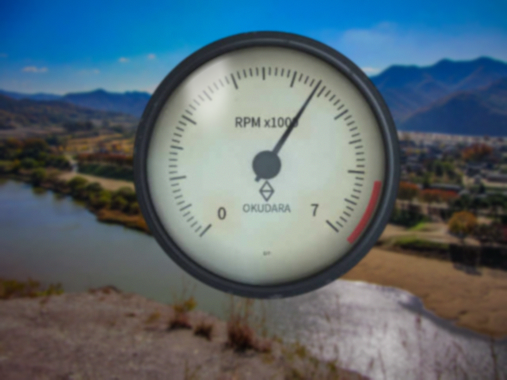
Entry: 4400 rpm
